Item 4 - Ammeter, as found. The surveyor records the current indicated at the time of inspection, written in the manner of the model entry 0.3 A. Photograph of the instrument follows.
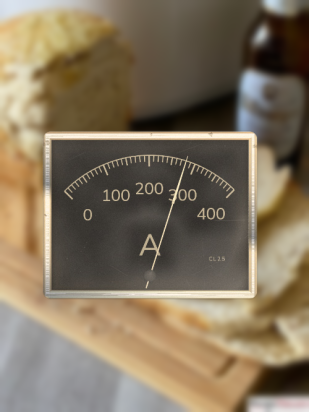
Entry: 280 A
